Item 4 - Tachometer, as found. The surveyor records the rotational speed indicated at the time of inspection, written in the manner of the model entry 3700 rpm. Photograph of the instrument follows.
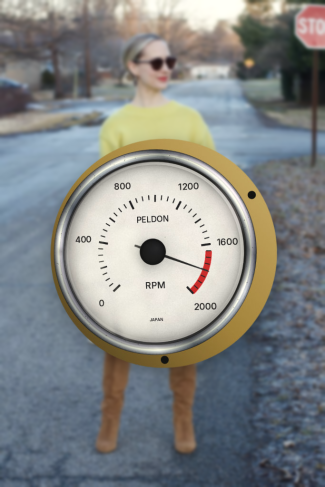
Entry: 1800 rpm
